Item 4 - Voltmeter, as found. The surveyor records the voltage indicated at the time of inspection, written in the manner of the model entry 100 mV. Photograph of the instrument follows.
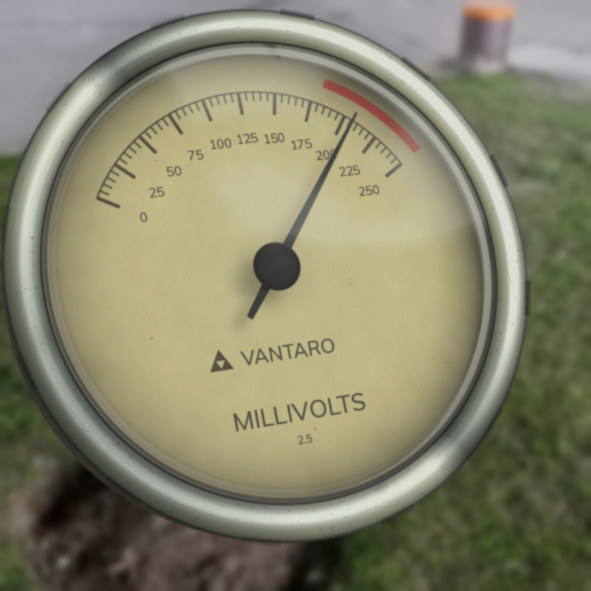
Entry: 205 mV
